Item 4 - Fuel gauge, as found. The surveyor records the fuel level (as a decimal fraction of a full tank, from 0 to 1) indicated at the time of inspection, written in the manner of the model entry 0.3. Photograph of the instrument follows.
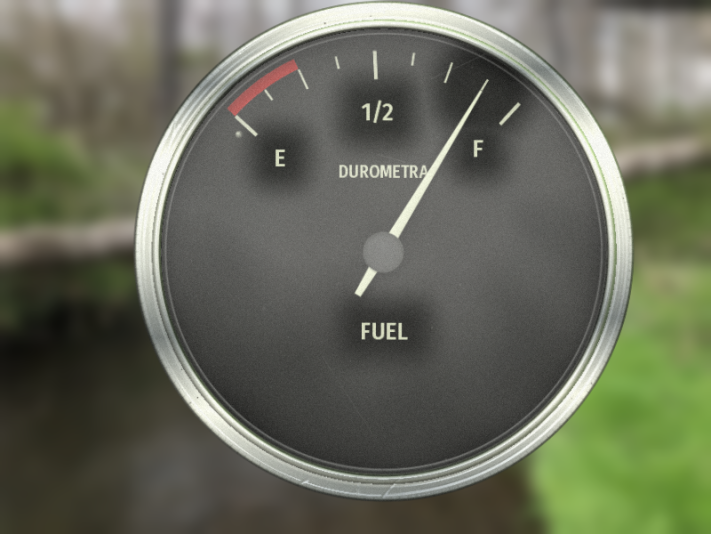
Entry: 0.875
